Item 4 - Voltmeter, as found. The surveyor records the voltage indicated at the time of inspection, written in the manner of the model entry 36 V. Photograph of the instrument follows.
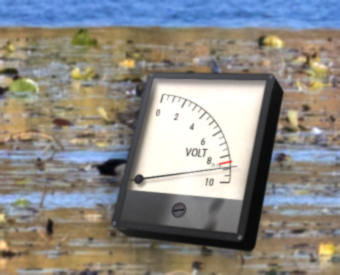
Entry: 9 V
